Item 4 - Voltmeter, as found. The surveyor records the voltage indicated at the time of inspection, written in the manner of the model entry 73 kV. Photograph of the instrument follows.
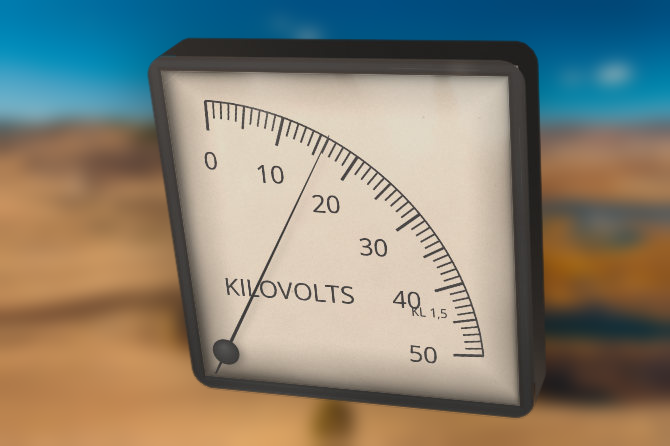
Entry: 16 kV
